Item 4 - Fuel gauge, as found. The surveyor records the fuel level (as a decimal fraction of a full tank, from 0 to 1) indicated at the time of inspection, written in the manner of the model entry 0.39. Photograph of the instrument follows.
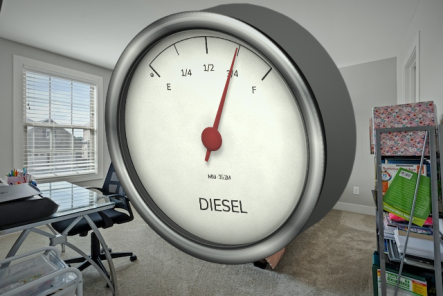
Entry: 0.75
